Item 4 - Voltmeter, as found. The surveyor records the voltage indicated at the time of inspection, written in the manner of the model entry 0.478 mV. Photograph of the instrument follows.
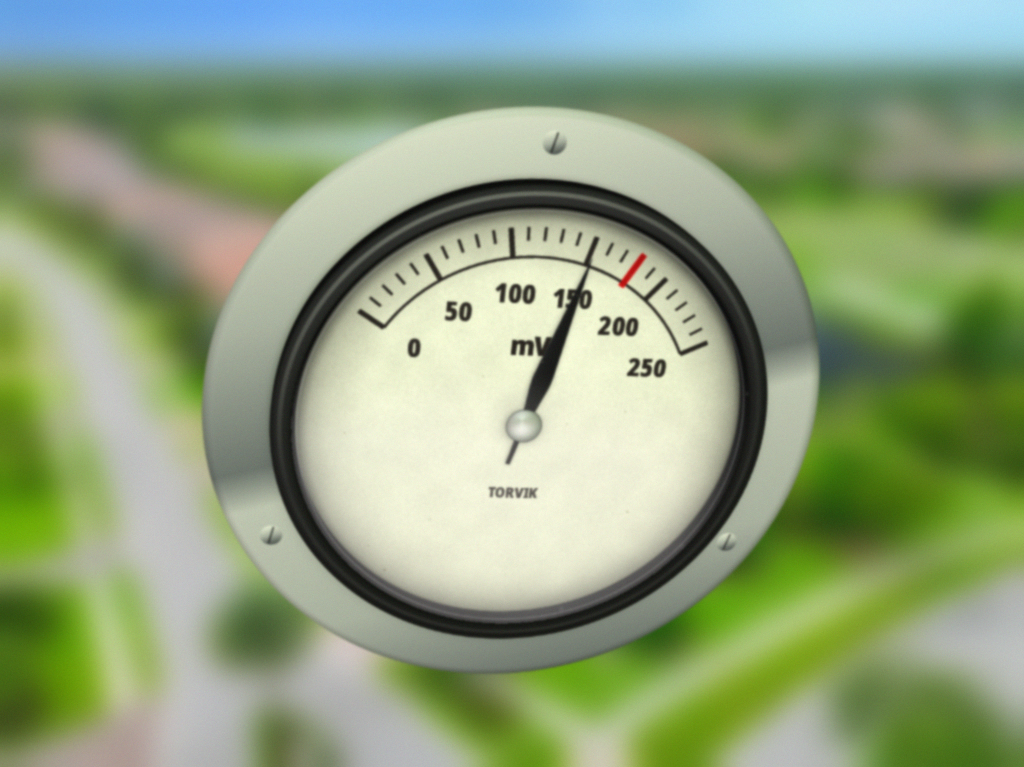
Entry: 150 mV
